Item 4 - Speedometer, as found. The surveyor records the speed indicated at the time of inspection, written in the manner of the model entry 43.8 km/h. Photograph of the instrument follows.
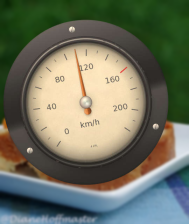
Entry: 110 km/h
